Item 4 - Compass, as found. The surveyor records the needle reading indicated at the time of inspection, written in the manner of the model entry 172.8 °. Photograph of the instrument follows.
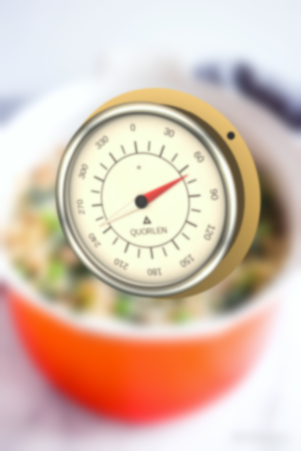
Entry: 67.5 °
